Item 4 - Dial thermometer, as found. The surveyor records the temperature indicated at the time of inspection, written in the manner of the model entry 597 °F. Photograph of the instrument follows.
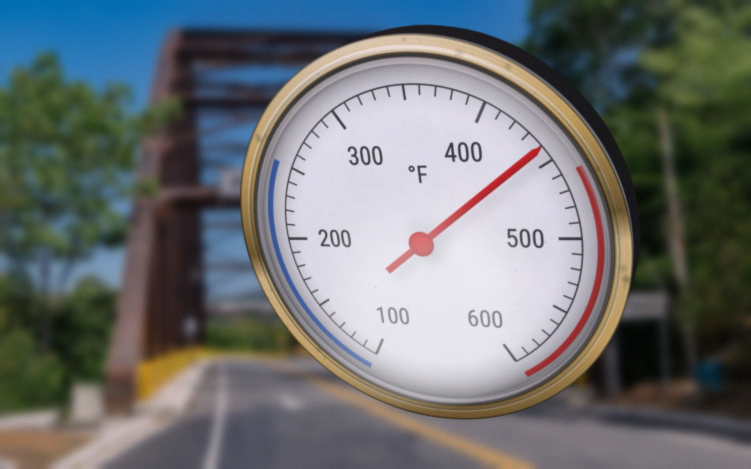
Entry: 440 °F
